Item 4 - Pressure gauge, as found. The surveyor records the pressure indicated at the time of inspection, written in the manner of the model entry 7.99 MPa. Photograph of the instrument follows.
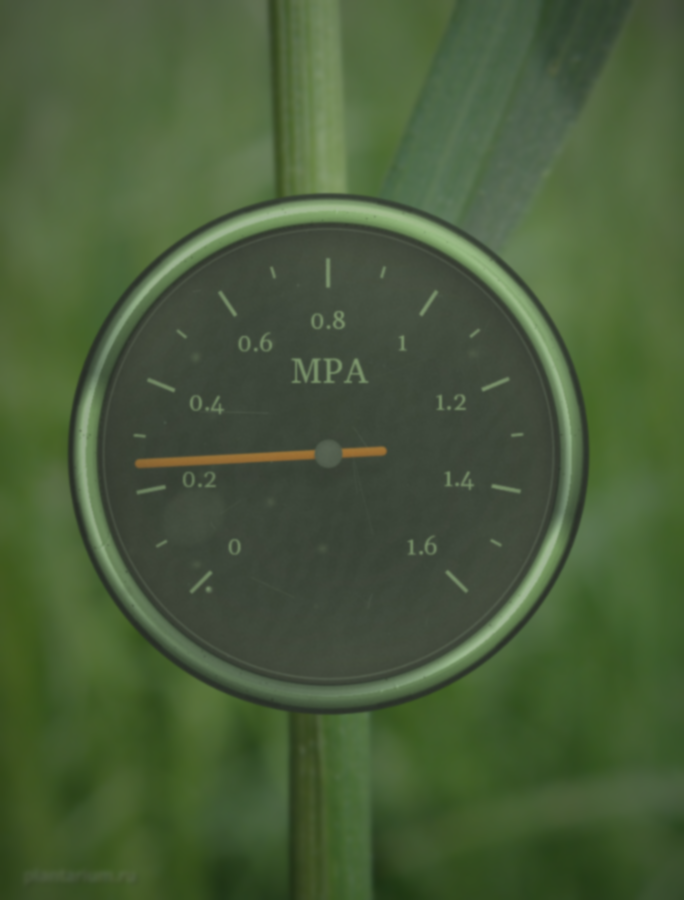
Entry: 0.25 MPa
